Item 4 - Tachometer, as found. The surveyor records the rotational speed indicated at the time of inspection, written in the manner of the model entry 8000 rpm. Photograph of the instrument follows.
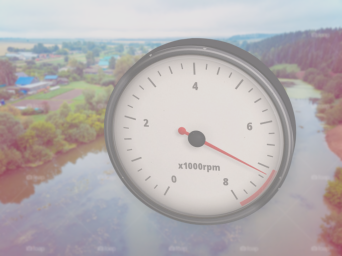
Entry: 7125 rpm
